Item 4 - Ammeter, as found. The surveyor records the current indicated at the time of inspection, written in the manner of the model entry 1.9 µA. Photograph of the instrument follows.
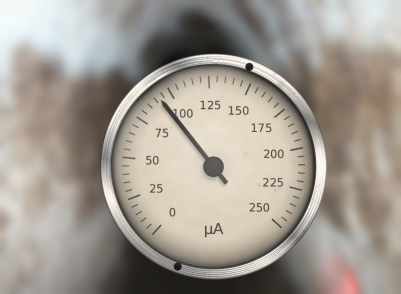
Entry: 92.5 µA
